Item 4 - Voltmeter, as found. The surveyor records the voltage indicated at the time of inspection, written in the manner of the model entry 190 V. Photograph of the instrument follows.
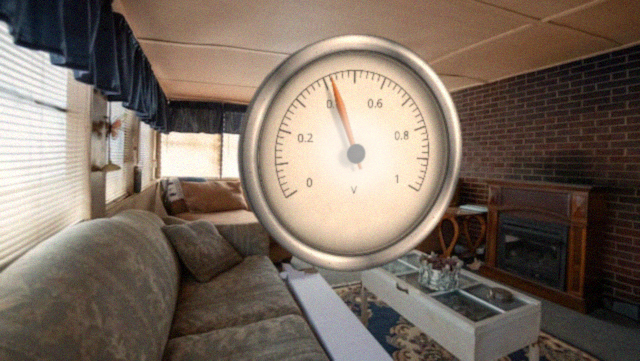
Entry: 0.42 V
